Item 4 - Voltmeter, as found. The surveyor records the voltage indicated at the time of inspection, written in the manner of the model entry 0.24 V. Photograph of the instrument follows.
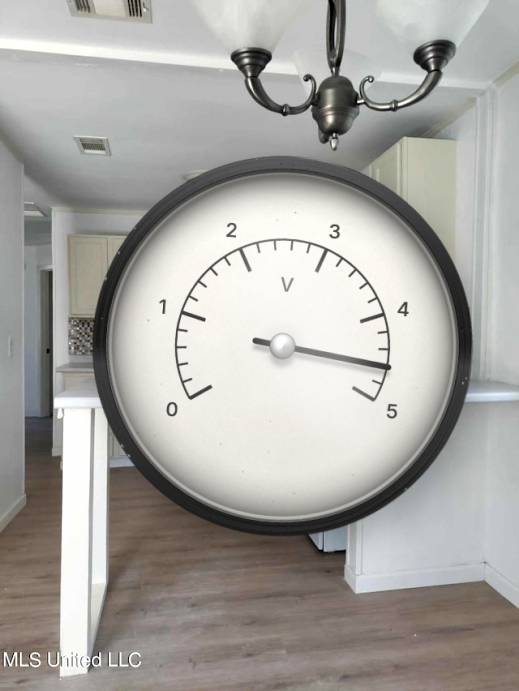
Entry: 4.6 V
